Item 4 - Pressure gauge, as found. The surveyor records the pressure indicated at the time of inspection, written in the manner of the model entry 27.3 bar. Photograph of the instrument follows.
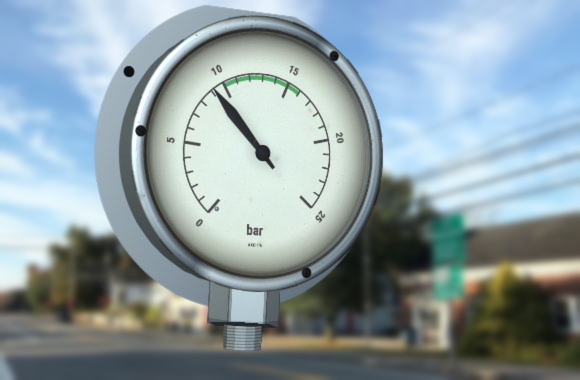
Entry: 9 bar
